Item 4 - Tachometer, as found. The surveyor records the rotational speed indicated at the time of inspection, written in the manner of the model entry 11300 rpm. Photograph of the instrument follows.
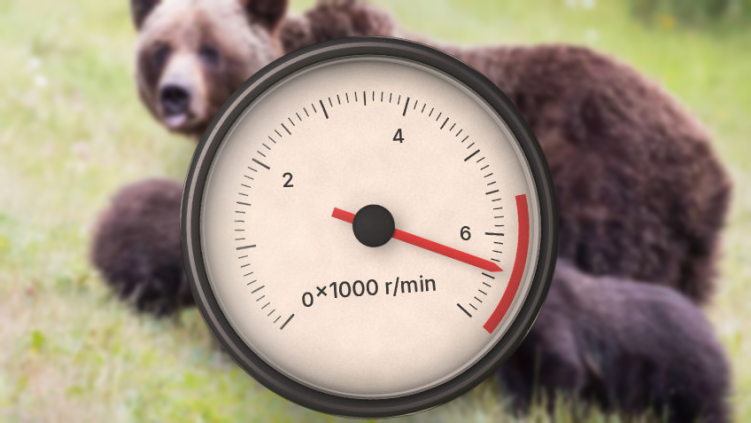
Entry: 6400 rpm
